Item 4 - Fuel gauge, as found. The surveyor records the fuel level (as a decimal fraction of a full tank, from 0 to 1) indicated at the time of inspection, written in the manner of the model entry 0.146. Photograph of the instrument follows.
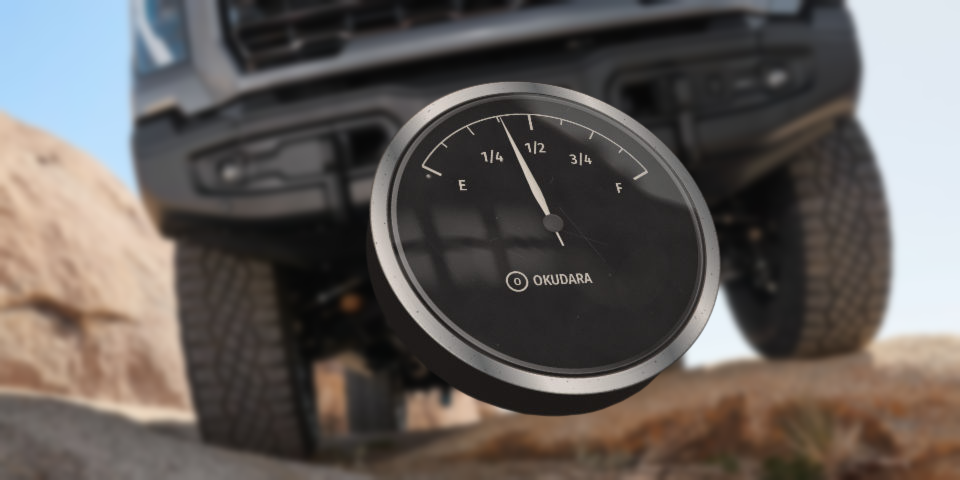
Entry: 0.375
